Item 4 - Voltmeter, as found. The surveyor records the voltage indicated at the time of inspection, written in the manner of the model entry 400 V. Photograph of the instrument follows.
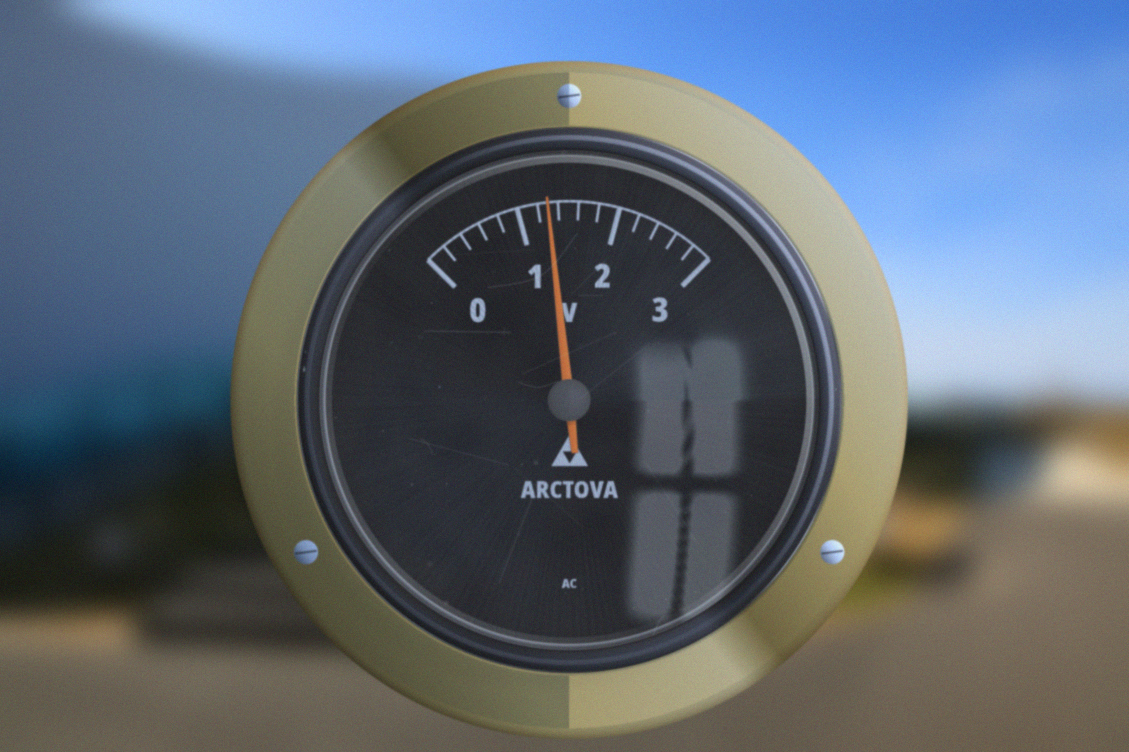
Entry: 1.3 V
